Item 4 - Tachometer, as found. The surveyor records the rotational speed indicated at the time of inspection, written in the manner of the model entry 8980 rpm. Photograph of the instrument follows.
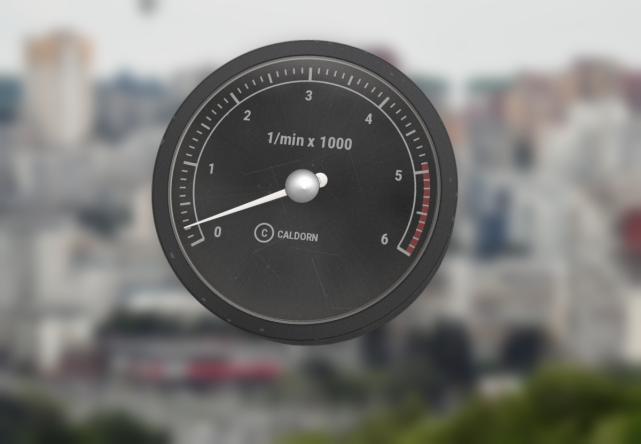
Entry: 200 rpm
